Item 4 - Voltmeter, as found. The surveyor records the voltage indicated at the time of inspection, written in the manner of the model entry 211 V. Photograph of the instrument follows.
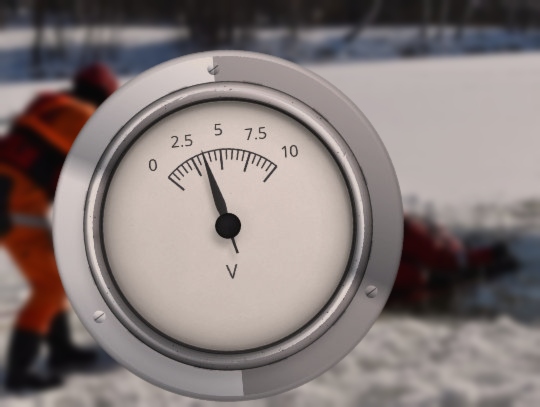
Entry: 3.5 V
